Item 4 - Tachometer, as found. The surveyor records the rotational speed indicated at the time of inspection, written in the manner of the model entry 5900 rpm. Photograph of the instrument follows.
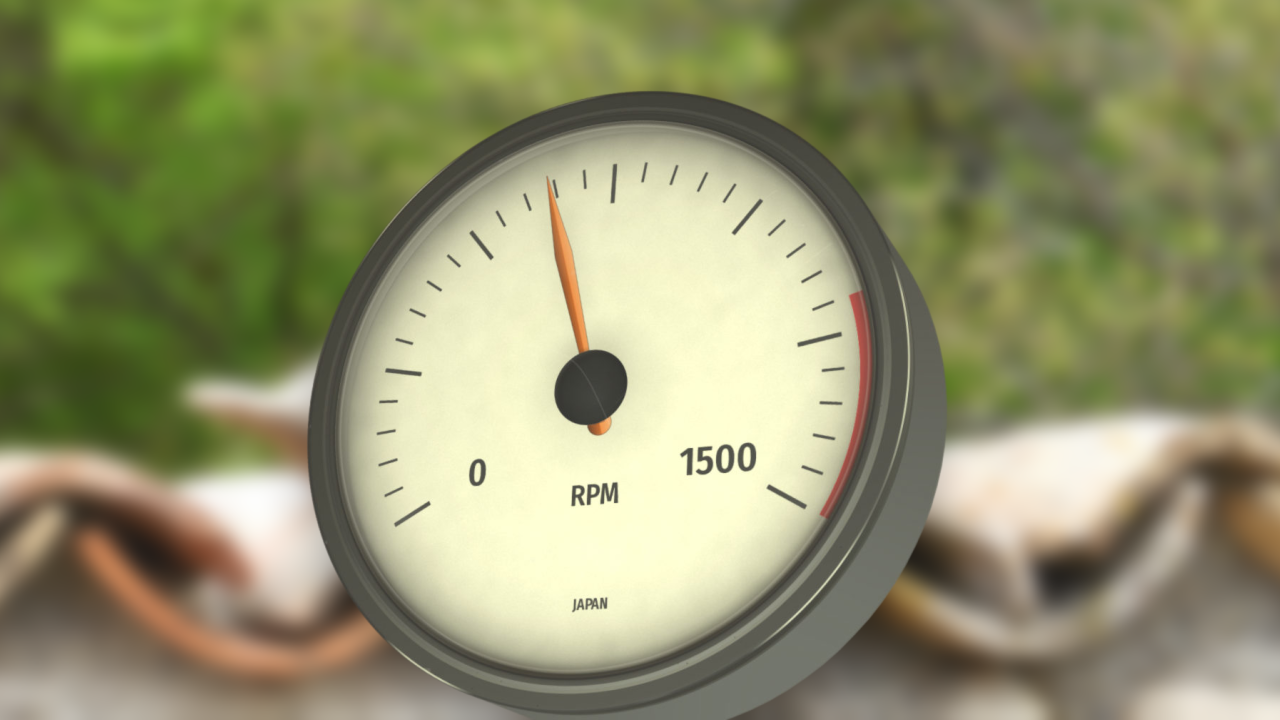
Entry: 650 rpm
